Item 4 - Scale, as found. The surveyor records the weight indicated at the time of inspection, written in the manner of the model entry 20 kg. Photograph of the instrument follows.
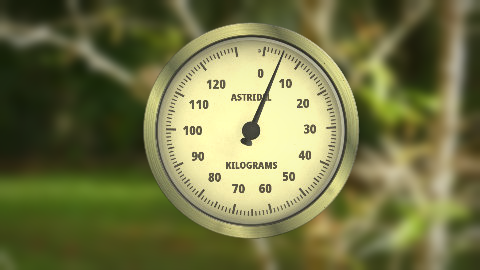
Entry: 5 kg
